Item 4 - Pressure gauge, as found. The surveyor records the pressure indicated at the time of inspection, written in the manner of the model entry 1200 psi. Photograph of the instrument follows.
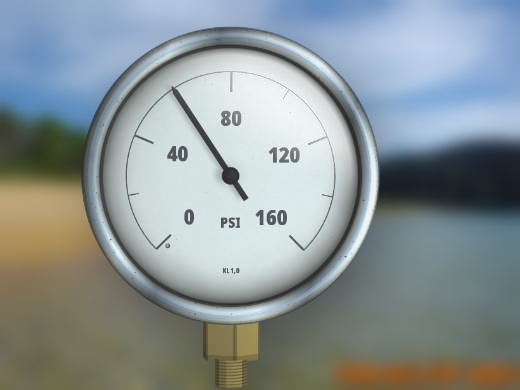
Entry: 60 psi
